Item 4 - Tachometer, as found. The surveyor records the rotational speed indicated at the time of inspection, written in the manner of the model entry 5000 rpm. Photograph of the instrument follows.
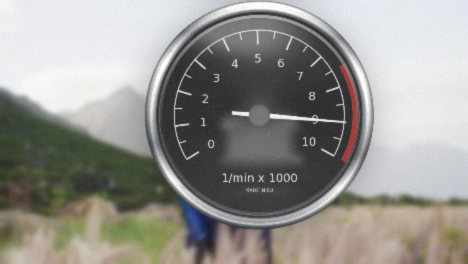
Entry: 9000 rpm
